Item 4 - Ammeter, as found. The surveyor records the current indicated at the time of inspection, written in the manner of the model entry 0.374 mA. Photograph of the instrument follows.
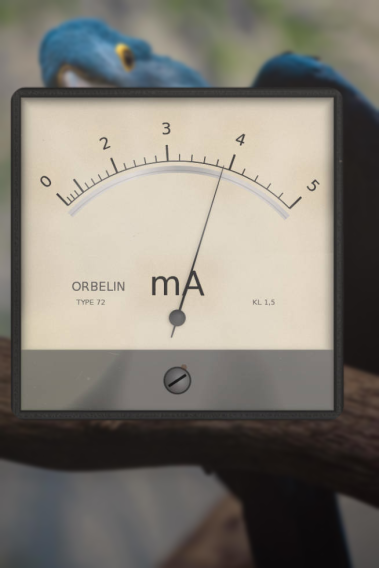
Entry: 3.9 mA
